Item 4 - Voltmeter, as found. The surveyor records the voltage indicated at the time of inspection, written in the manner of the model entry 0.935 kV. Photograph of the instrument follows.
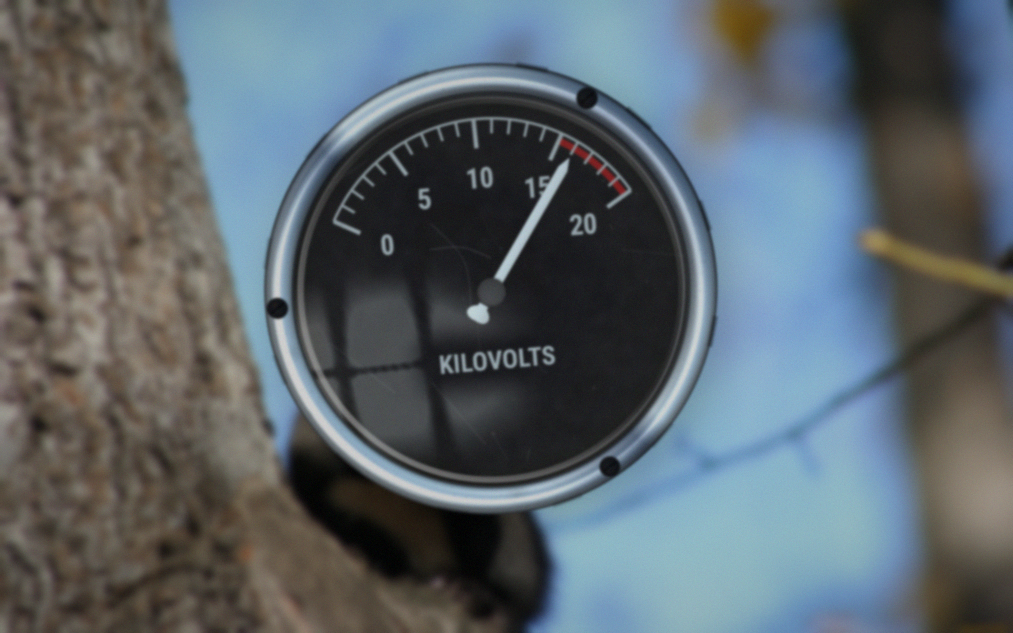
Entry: 16 kV
